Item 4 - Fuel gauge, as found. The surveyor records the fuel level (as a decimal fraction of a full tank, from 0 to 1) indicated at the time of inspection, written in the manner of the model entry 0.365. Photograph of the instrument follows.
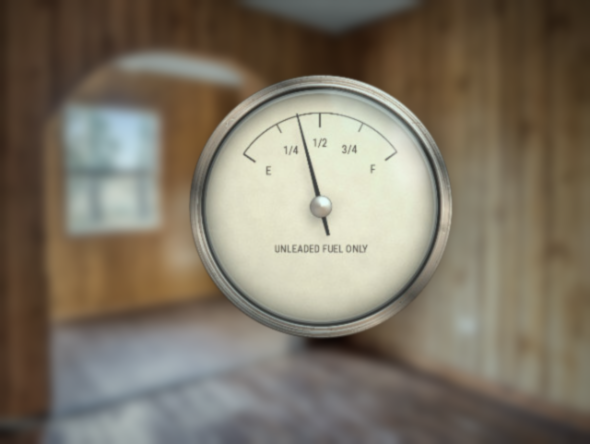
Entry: 0.375
